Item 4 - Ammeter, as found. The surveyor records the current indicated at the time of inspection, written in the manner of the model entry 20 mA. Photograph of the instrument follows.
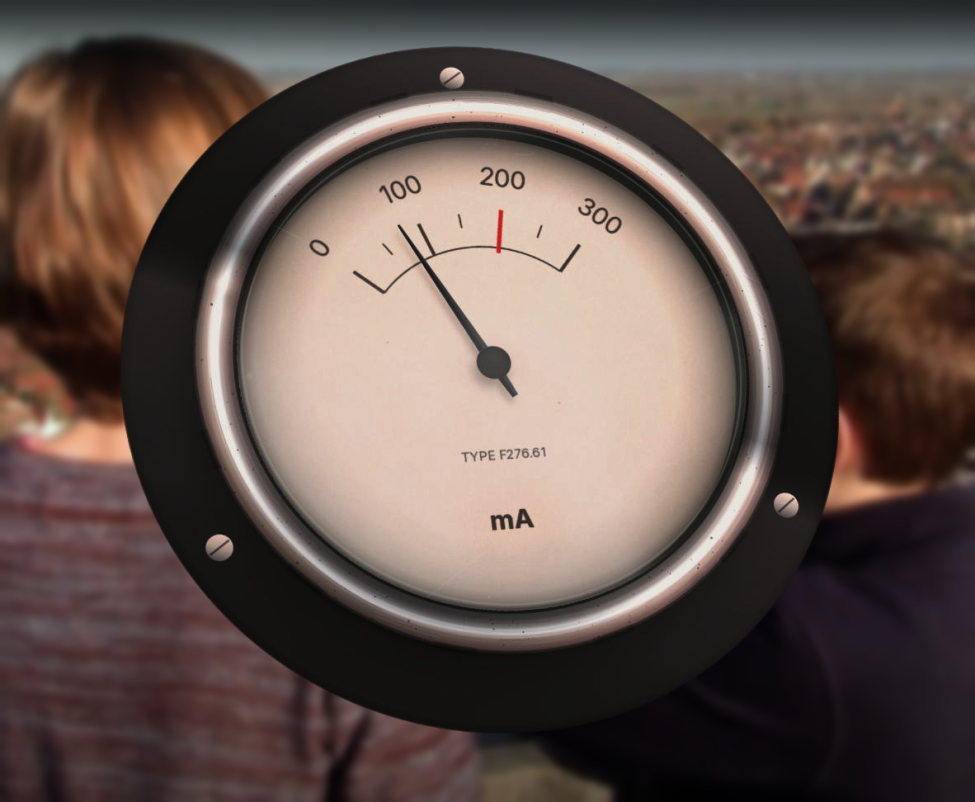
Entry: 75 mA
